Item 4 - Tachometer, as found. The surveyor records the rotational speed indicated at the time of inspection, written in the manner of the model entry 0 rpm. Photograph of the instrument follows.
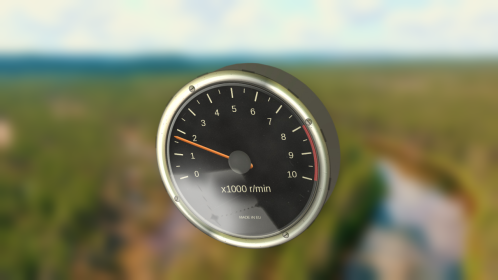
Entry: 1750 rpm
